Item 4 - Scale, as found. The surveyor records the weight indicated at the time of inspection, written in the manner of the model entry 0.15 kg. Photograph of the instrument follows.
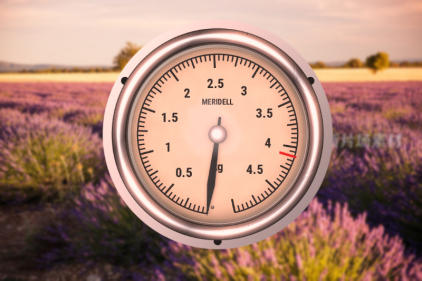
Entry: 0 kg
